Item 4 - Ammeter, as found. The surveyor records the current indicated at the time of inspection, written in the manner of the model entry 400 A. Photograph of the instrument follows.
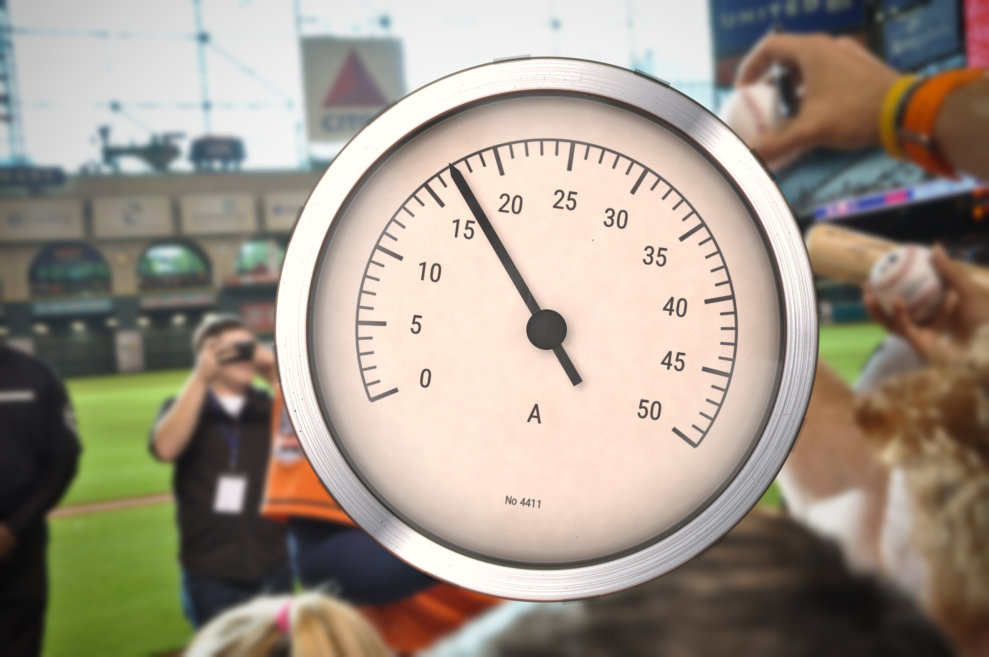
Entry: 17 A
